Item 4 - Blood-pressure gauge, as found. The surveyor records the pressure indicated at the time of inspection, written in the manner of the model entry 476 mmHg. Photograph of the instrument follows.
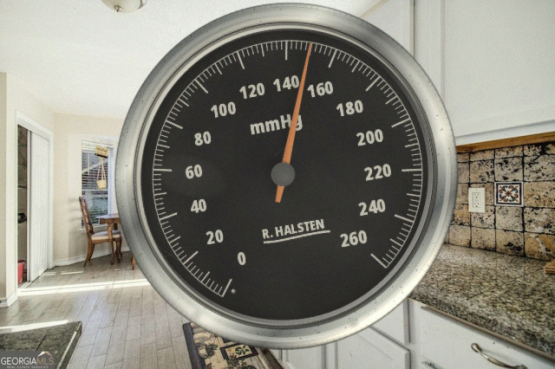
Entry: 150 mmHg
